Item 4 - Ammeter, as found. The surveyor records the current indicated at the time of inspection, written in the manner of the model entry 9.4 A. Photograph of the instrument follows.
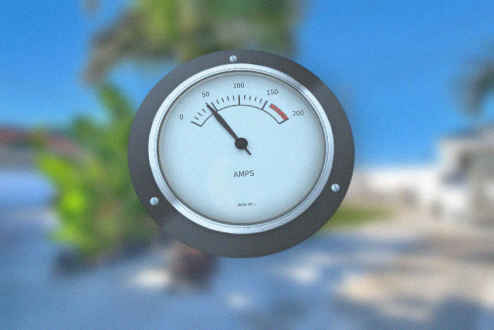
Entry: 40 A
